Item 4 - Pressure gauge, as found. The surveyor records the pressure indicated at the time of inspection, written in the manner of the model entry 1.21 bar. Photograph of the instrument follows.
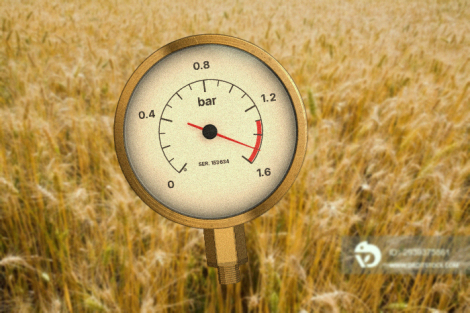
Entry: 1.5 bar
